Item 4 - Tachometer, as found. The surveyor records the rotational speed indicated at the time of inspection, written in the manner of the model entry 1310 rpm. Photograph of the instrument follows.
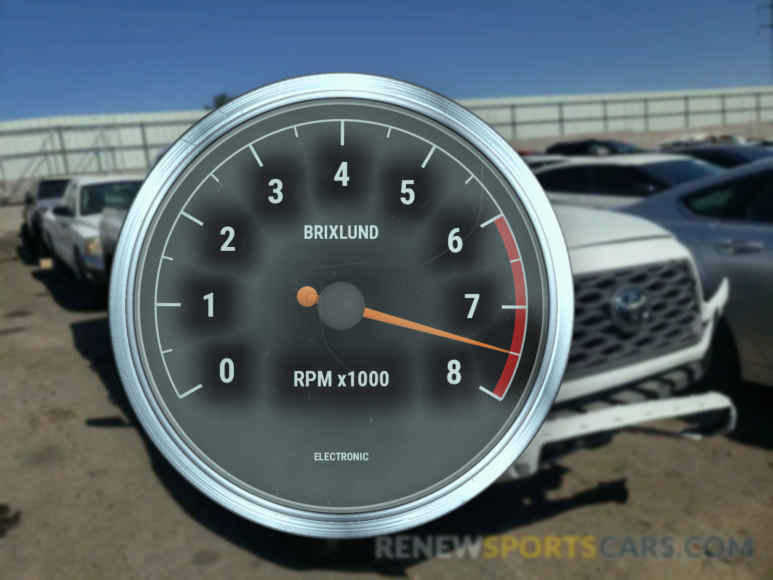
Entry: 7500 rpm
